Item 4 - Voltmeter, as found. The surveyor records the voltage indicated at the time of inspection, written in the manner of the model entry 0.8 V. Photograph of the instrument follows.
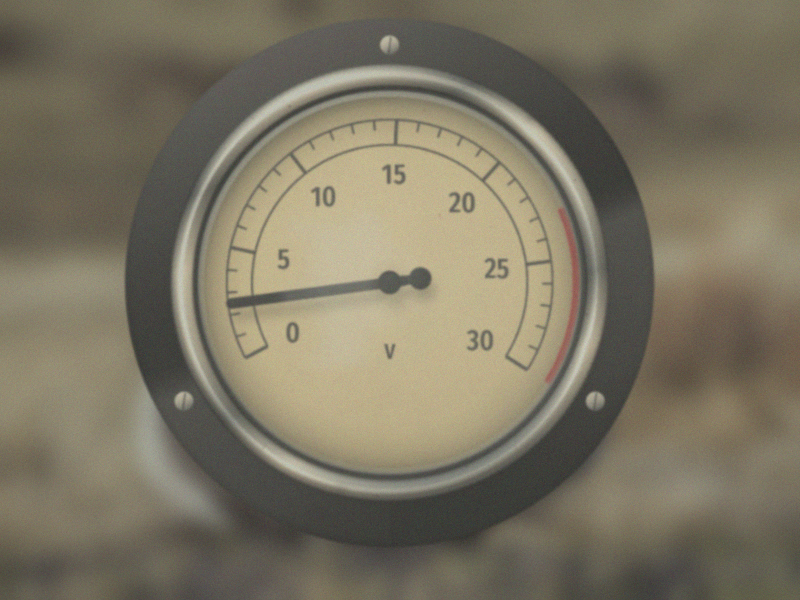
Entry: 2.5 V
